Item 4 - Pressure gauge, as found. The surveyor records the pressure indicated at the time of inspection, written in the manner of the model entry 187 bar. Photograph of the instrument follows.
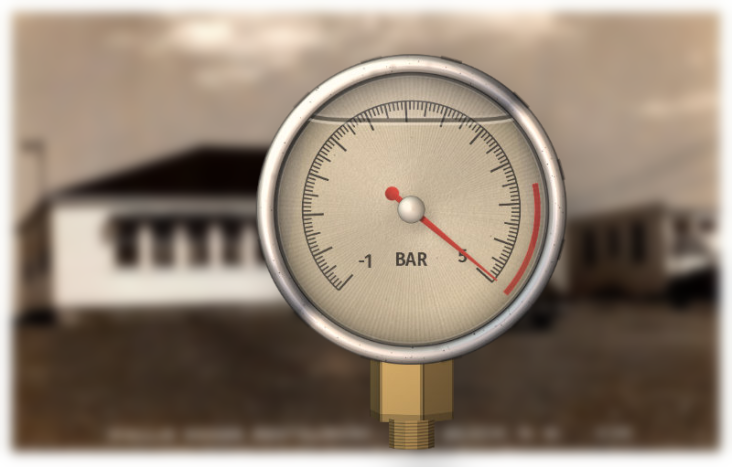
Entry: 4.95 bar
